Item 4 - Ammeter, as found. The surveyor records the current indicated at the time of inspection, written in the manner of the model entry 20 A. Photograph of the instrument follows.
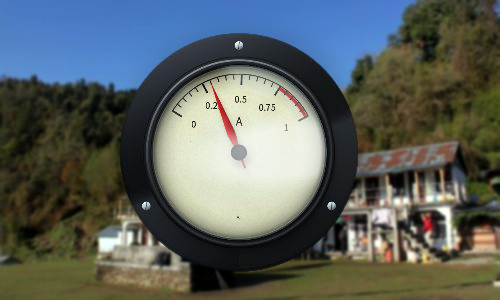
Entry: 0.3 A
